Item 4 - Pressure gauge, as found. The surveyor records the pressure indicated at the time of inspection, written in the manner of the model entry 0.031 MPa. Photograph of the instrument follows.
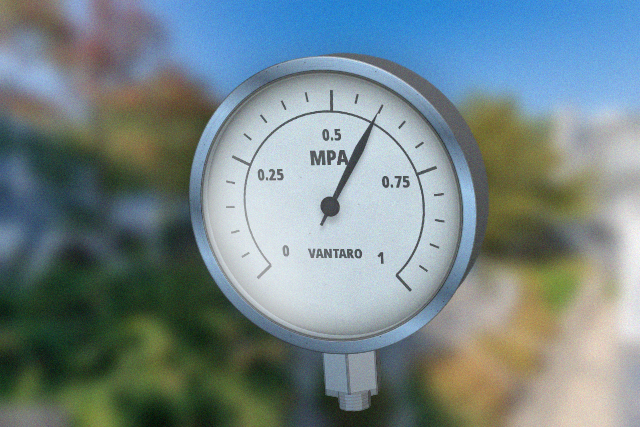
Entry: 0.6 MPa
